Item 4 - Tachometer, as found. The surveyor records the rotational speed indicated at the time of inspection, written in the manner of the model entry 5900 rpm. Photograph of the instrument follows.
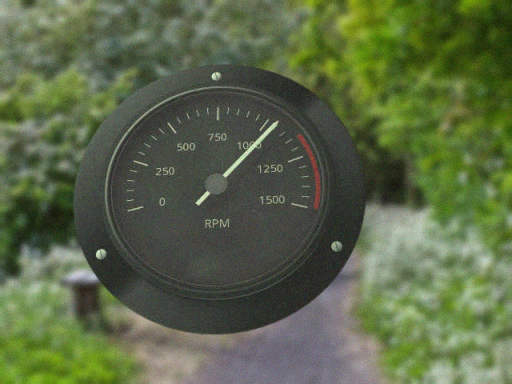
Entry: 1050 rpm
